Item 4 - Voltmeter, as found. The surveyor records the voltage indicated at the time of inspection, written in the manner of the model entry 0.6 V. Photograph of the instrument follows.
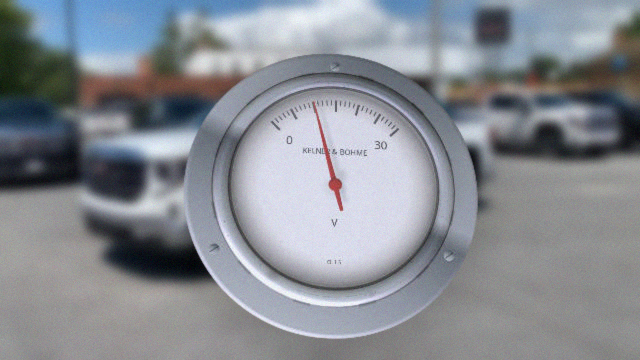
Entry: 10 V
